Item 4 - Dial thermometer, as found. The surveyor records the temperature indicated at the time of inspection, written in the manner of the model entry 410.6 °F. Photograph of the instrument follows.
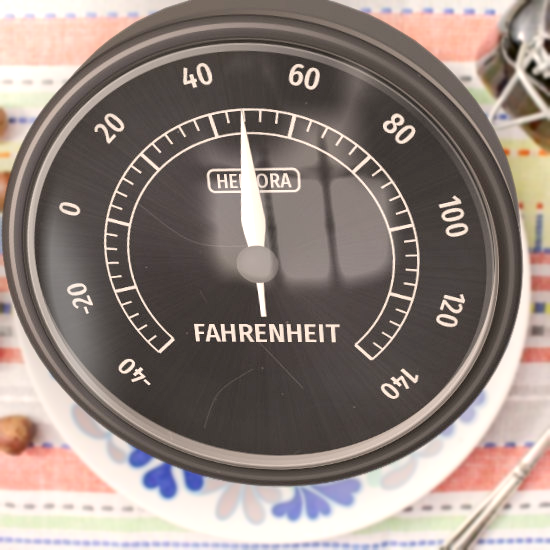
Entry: 48 °F
